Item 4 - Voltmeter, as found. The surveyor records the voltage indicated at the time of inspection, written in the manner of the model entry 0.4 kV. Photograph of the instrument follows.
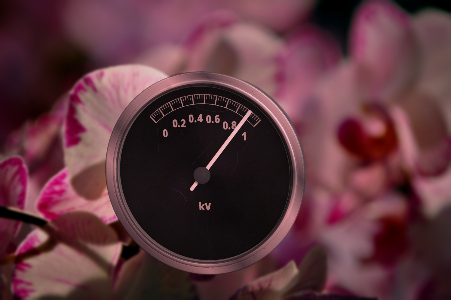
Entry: 0.9 kV
